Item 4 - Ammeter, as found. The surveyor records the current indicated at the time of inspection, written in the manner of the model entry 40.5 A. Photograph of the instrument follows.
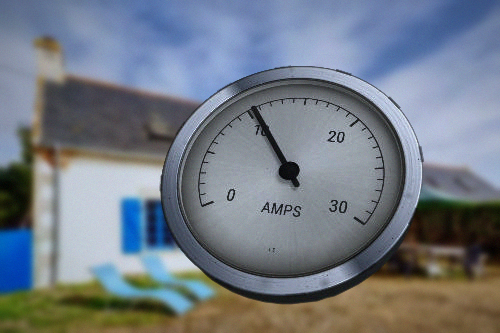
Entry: 10.5 A
